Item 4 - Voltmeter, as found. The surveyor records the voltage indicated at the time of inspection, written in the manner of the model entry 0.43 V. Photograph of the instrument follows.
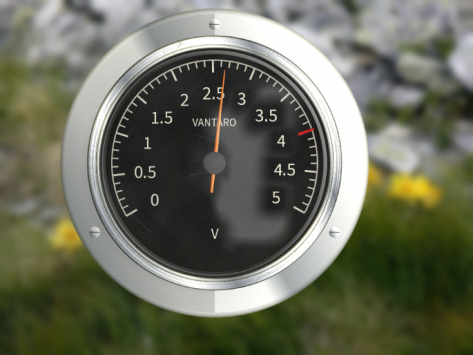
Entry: 2.65 V
